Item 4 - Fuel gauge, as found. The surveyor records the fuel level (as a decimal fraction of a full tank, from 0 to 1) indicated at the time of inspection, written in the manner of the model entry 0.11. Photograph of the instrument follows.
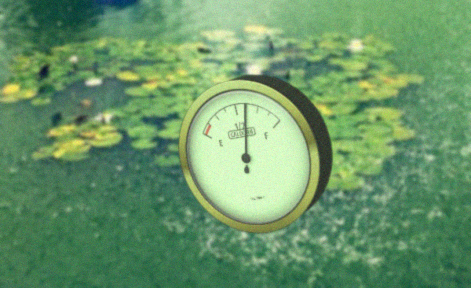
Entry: 0.625
